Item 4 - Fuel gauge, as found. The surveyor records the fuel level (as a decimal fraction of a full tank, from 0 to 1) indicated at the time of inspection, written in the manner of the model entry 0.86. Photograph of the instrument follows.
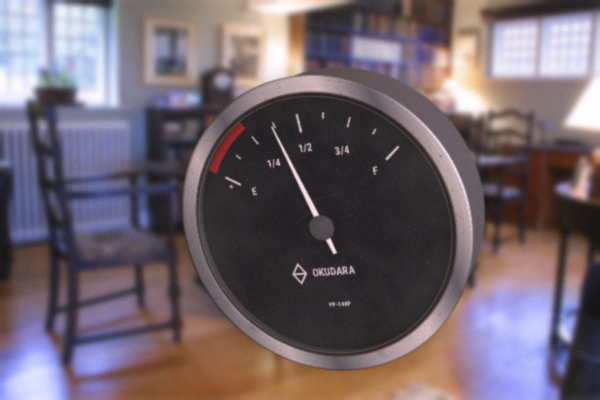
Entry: 0.375
